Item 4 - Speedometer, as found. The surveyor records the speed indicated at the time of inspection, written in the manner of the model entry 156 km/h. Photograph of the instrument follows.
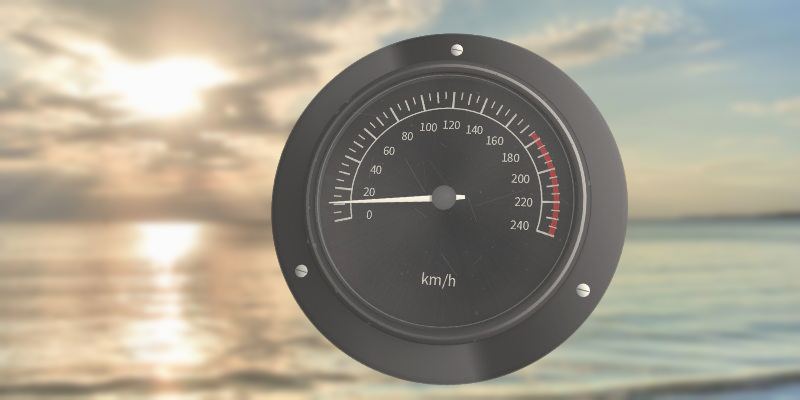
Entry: 10 km/h
